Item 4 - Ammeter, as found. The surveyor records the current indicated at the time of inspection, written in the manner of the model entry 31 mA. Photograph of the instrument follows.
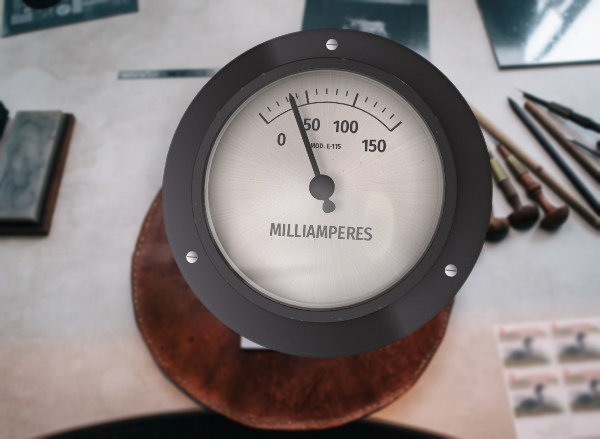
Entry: 35 mA
